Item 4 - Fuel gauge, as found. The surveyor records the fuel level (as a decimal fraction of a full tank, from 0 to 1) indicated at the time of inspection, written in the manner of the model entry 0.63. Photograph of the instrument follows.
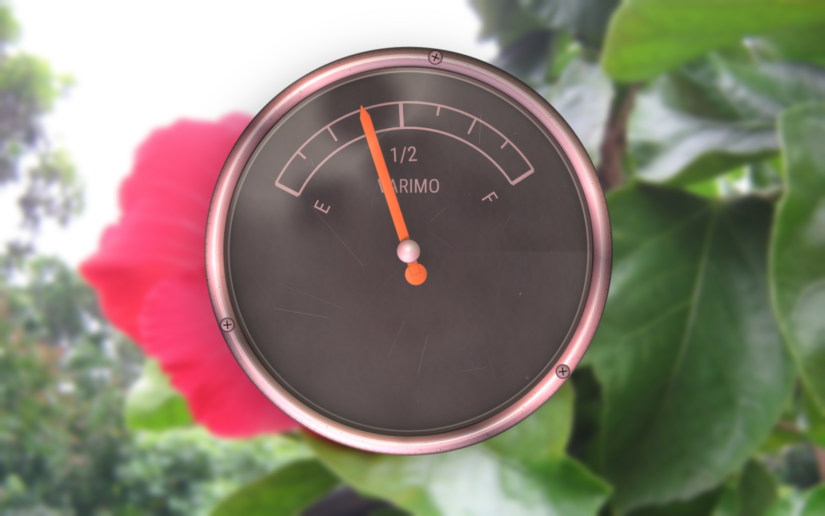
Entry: 0.375
